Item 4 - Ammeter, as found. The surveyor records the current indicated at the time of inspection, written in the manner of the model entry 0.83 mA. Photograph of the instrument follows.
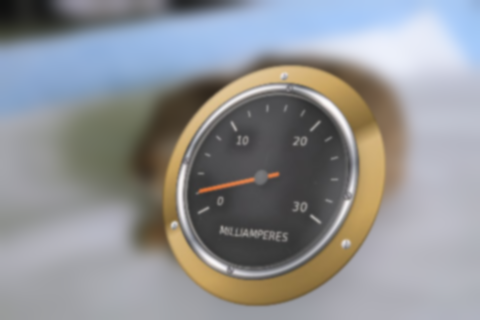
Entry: 2 mA
